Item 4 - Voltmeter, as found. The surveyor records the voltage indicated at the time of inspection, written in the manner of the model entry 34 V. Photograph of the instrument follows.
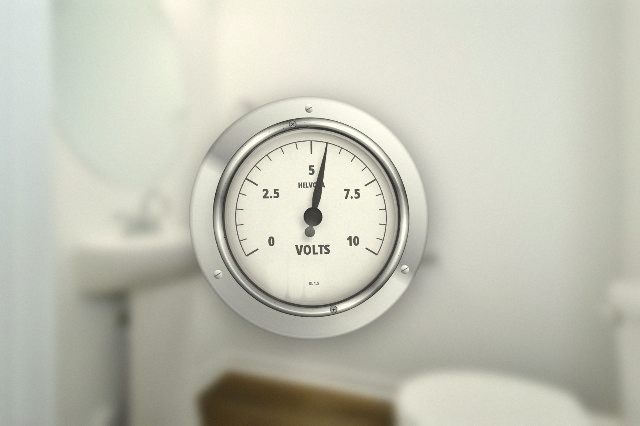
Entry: 5.5 V
